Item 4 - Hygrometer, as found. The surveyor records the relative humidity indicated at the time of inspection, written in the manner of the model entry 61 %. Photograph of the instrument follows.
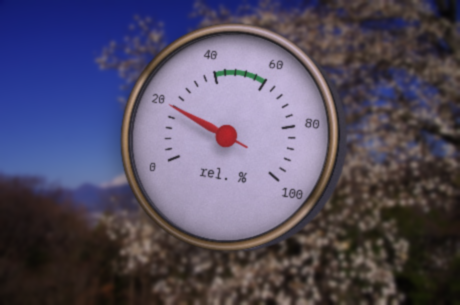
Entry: 20 %
